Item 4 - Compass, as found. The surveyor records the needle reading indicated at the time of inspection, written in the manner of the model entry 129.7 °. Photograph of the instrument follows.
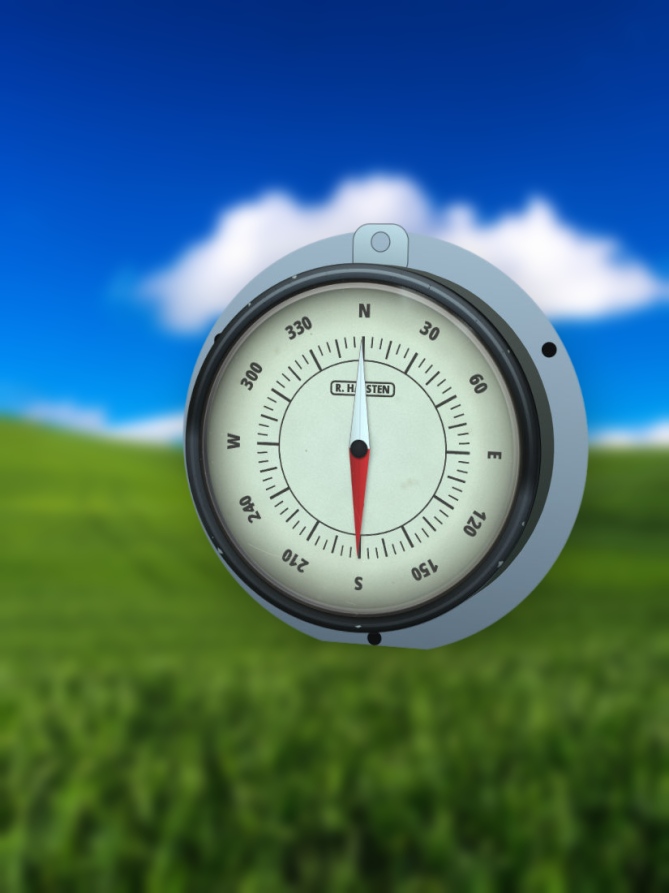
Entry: 180 °
